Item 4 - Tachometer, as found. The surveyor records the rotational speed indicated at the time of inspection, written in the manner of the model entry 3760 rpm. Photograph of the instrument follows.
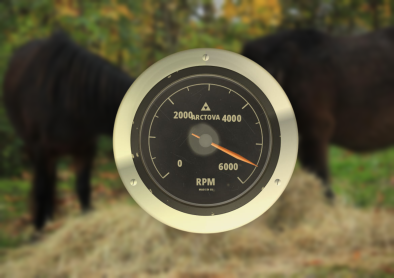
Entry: 5500 rpm
